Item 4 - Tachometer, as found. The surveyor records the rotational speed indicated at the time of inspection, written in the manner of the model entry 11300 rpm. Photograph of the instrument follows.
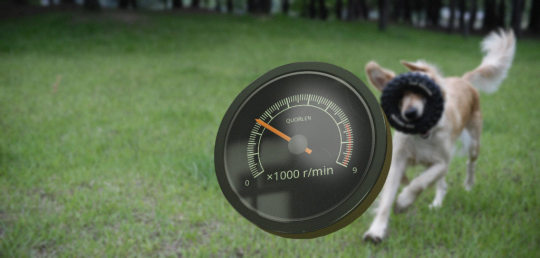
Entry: 2500 rpm
